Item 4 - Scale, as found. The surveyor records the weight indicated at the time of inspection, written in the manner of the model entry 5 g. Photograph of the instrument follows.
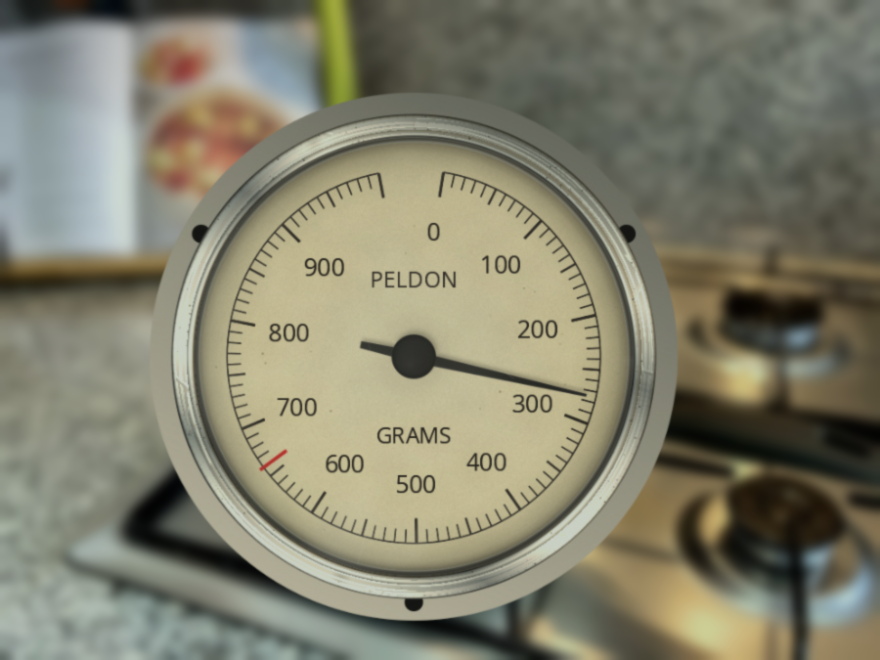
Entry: 275 g
